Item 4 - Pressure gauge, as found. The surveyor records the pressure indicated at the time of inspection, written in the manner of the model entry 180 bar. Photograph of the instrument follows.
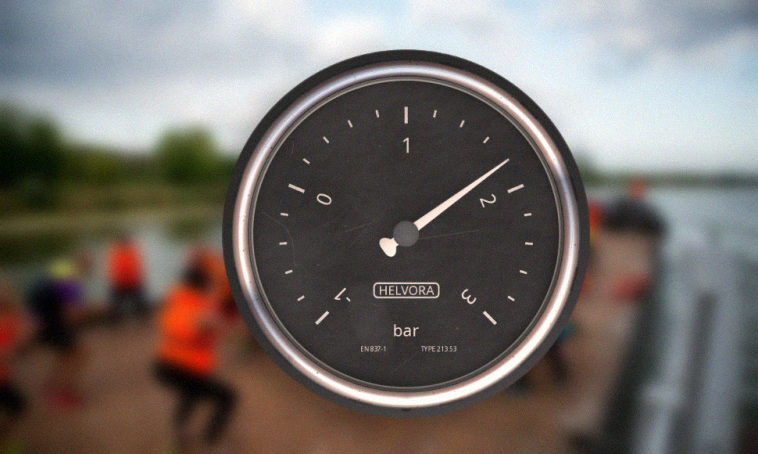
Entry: 1.8 bar
